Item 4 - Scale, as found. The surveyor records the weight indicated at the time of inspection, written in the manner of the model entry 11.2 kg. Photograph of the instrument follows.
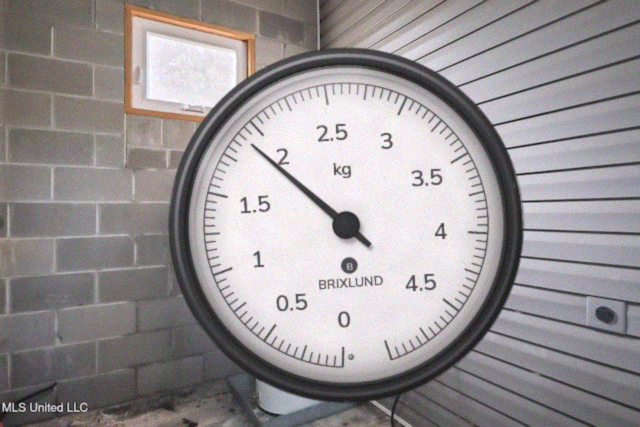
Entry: 1.9 kg
